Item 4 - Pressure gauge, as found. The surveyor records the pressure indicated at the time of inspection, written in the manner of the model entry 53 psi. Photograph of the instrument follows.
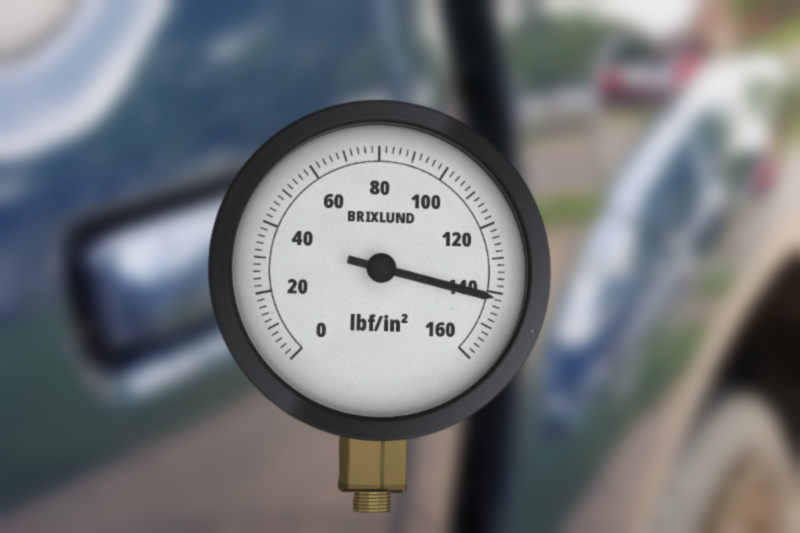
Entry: 142 psi
